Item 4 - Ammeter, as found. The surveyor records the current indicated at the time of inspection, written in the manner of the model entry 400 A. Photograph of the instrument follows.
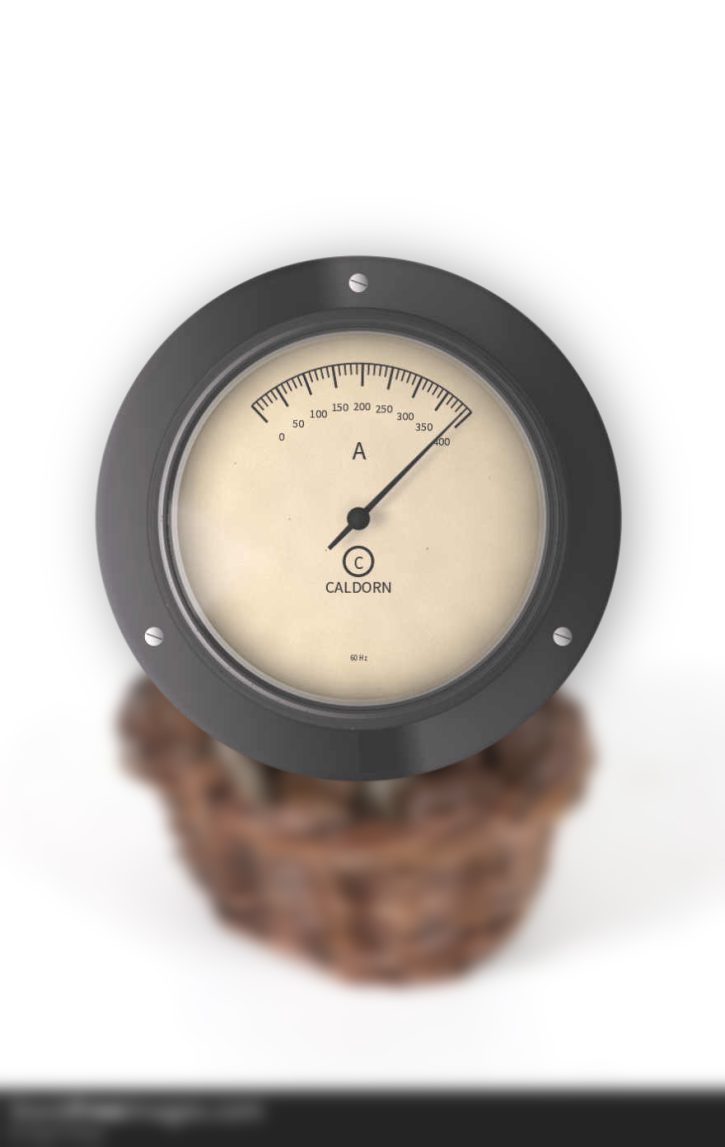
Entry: 390 A
